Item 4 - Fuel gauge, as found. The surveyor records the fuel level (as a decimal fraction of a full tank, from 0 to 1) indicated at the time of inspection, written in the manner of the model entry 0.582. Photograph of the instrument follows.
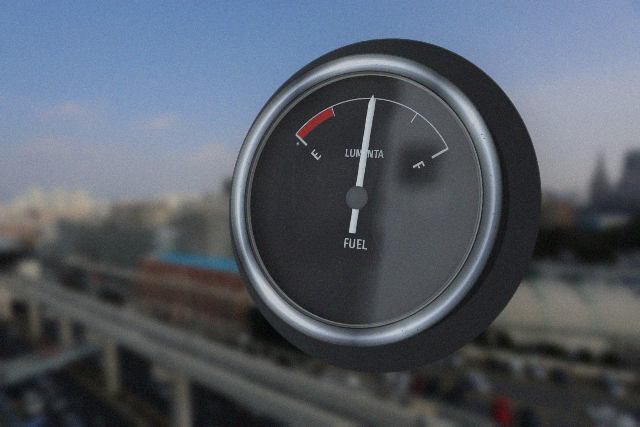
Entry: 0.5
